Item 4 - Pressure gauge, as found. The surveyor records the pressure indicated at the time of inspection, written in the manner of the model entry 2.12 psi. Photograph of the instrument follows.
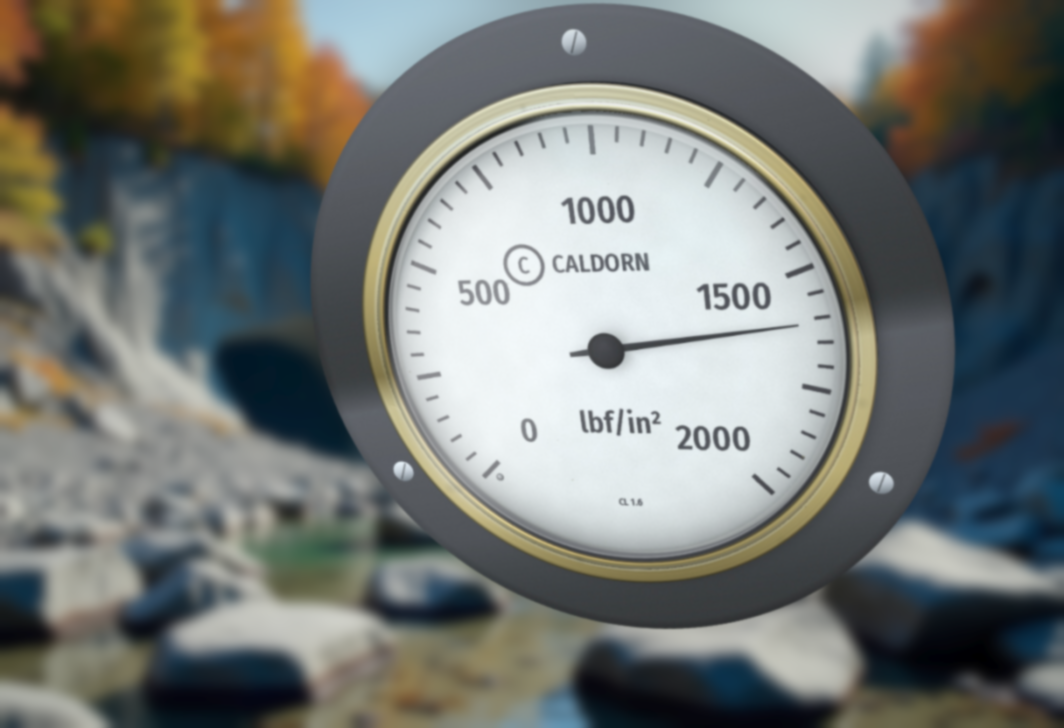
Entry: 1600 psi
